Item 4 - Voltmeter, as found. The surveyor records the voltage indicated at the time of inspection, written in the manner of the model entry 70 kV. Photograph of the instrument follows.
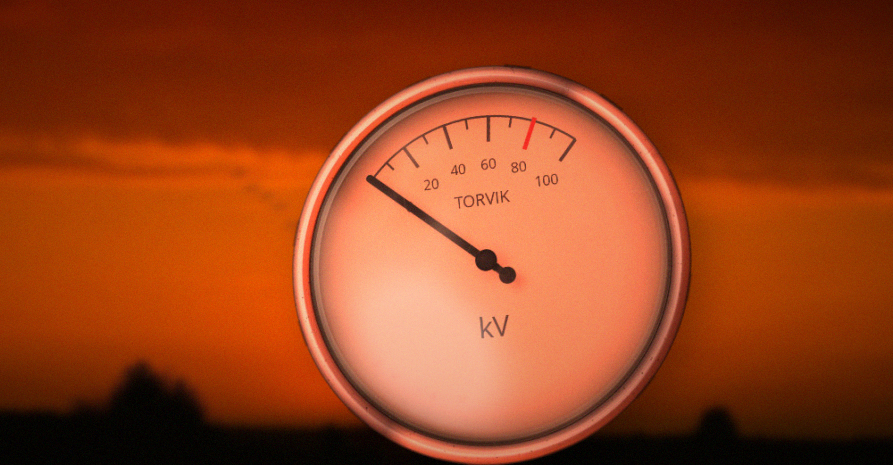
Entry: 0 kV
